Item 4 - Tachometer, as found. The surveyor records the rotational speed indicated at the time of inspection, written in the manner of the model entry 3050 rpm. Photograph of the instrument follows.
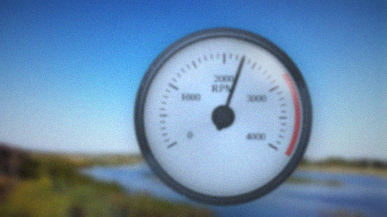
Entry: 2300 rpm
